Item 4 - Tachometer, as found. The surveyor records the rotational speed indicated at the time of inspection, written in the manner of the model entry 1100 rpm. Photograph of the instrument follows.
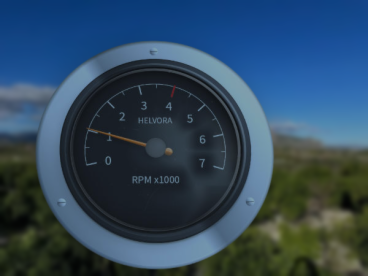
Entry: 1000 rpm
